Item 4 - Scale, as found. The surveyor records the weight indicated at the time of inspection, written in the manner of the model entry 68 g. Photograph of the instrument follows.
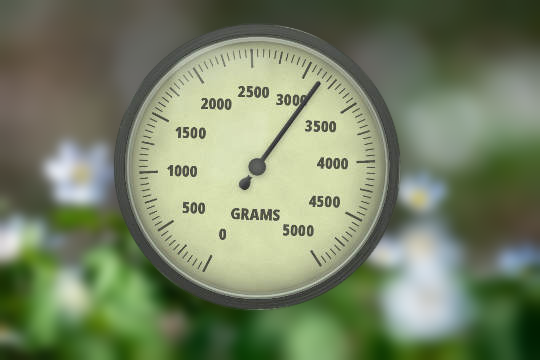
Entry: 3150 g
